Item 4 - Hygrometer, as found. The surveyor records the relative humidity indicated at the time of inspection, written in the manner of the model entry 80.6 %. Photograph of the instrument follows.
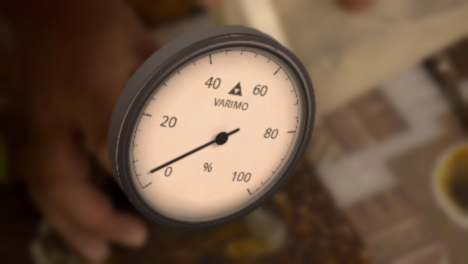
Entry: 4 %
